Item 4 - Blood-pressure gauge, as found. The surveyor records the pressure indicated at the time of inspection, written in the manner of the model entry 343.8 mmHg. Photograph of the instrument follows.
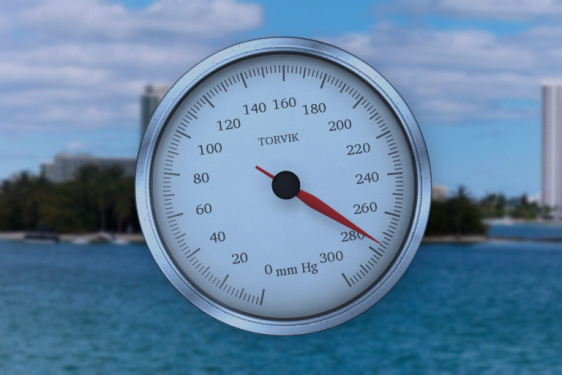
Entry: 276 mmHg
